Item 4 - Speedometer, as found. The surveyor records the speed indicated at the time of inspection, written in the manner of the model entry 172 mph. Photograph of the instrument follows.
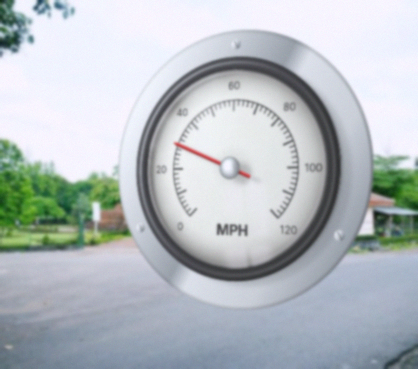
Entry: 30 mph
